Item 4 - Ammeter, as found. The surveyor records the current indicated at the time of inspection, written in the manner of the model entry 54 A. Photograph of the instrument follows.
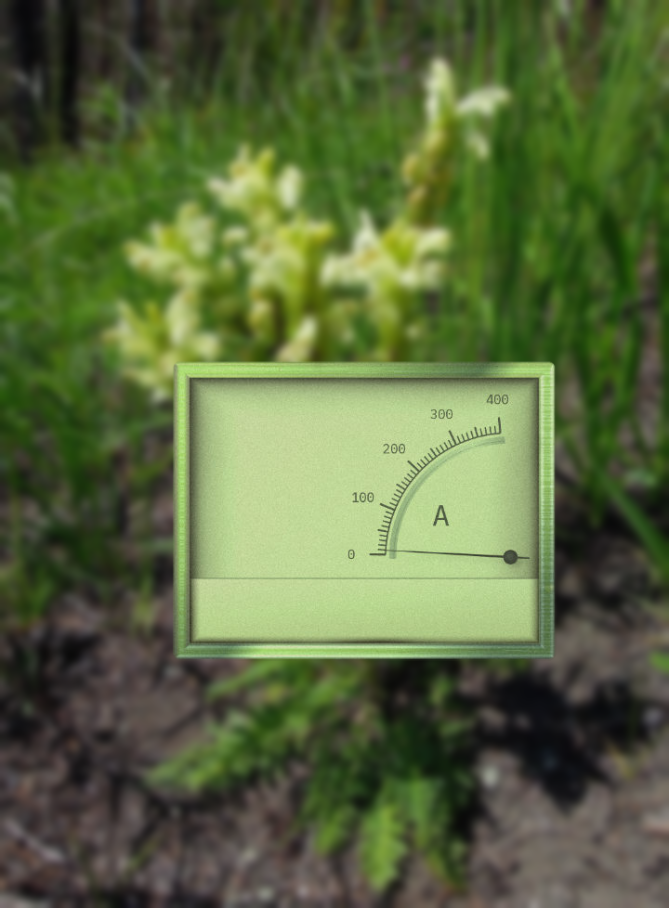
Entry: 10 A
